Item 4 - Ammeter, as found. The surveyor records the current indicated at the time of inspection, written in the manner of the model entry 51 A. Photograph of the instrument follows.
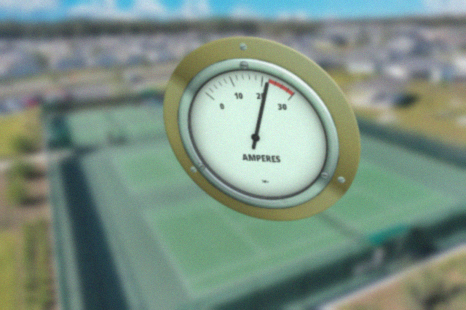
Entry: 22 A
